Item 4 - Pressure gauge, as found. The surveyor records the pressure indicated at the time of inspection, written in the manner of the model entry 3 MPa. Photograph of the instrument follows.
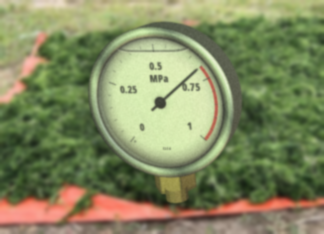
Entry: 0.7 MPa
